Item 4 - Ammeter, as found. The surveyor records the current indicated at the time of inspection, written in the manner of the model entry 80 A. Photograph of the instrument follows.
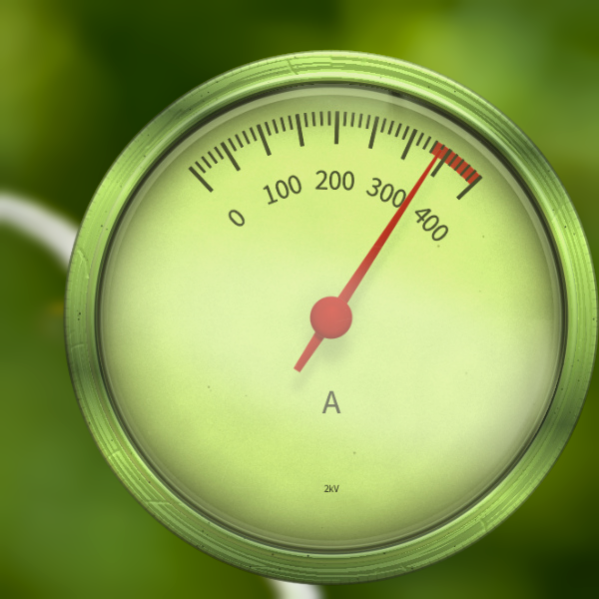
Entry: 340 A
